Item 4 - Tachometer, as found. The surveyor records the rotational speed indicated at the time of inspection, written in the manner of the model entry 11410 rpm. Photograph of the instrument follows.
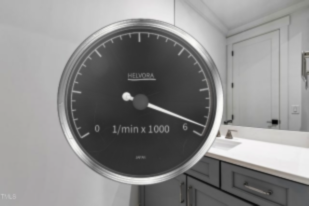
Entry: 5800 rpm
